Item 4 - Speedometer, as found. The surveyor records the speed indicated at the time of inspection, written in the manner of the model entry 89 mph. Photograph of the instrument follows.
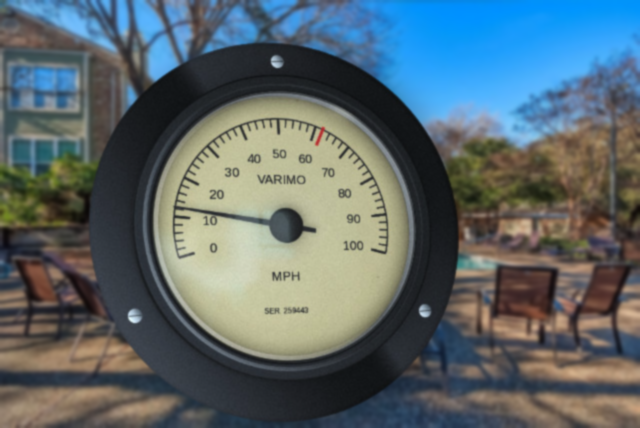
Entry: 12 mph
